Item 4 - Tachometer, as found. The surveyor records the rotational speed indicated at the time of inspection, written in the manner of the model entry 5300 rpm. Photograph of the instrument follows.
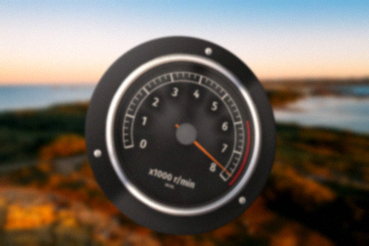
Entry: 7800 rpm
